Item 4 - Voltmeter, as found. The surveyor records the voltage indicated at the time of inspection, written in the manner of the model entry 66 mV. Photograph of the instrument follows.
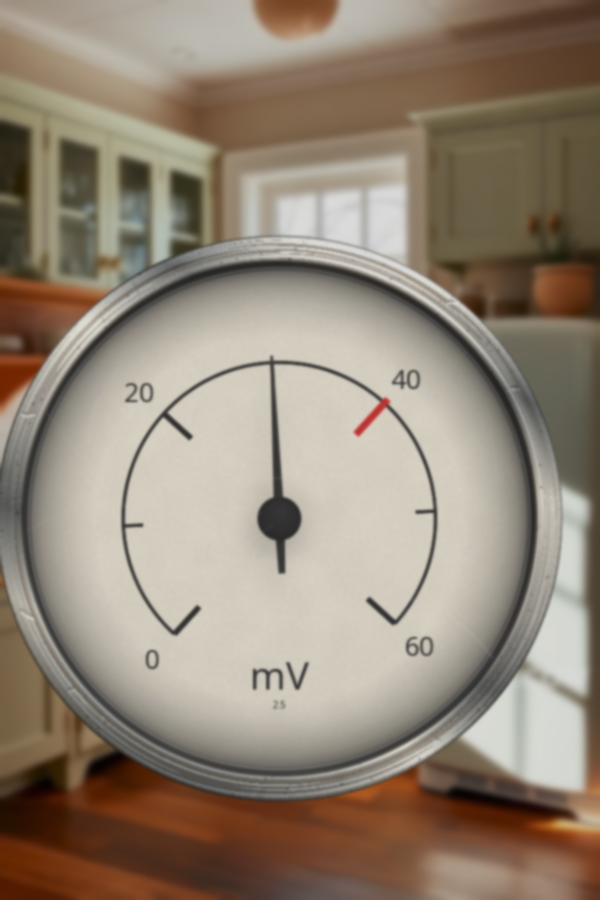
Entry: 30 mV
